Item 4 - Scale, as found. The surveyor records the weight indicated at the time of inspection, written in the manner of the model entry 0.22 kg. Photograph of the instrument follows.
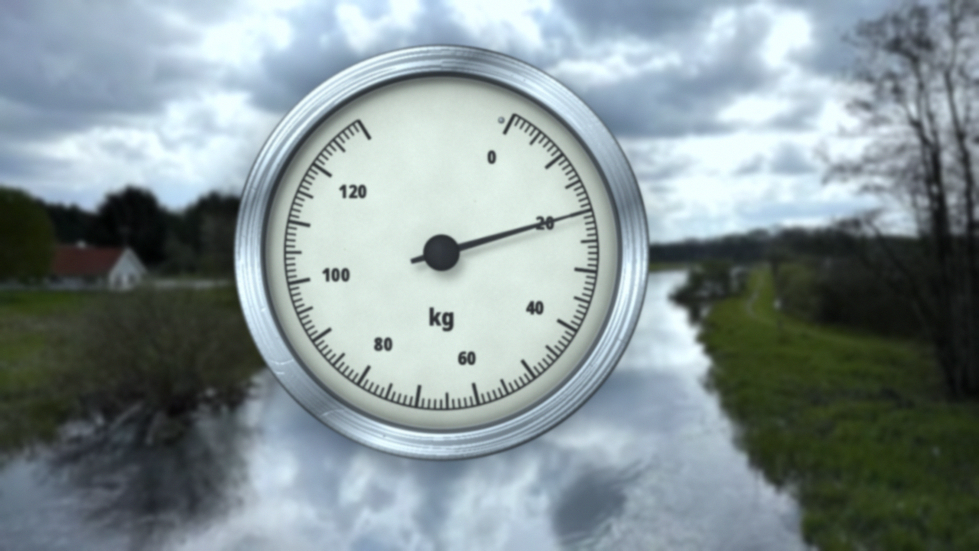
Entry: 20 kg
